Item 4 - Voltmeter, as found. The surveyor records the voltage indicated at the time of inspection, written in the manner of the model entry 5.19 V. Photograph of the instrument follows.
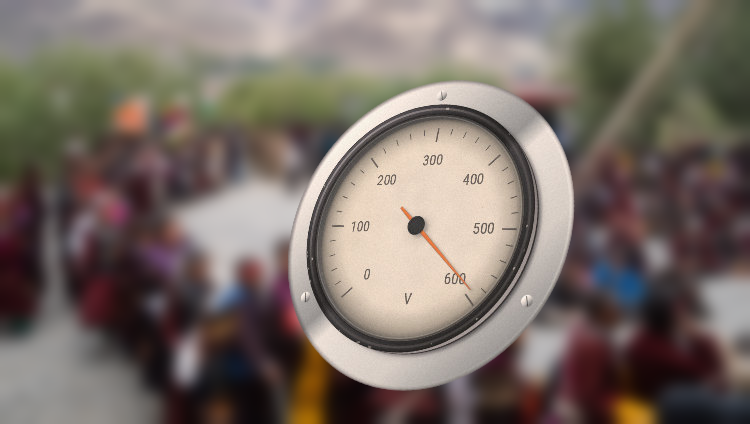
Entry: 590 V
